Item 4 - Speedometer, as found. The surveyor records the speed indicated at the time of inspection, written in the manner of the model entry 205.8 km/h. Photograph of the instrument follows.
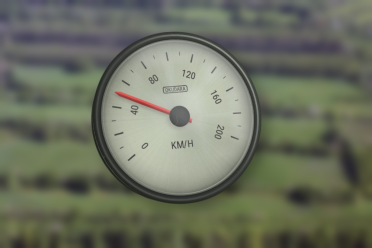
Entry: 50 km/h
